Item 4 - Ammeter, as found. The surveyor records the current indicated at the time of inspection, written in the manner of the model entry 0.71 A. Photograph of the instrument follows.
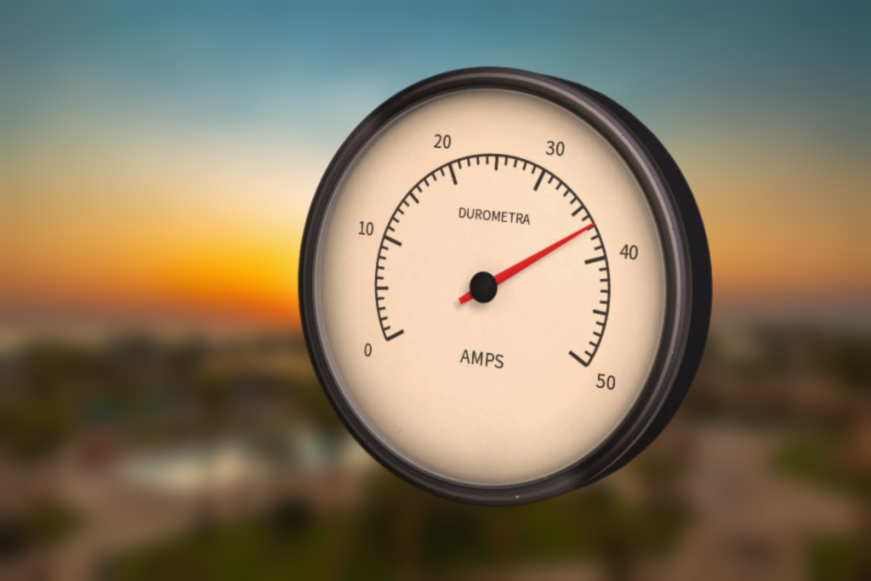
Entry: 37 A
